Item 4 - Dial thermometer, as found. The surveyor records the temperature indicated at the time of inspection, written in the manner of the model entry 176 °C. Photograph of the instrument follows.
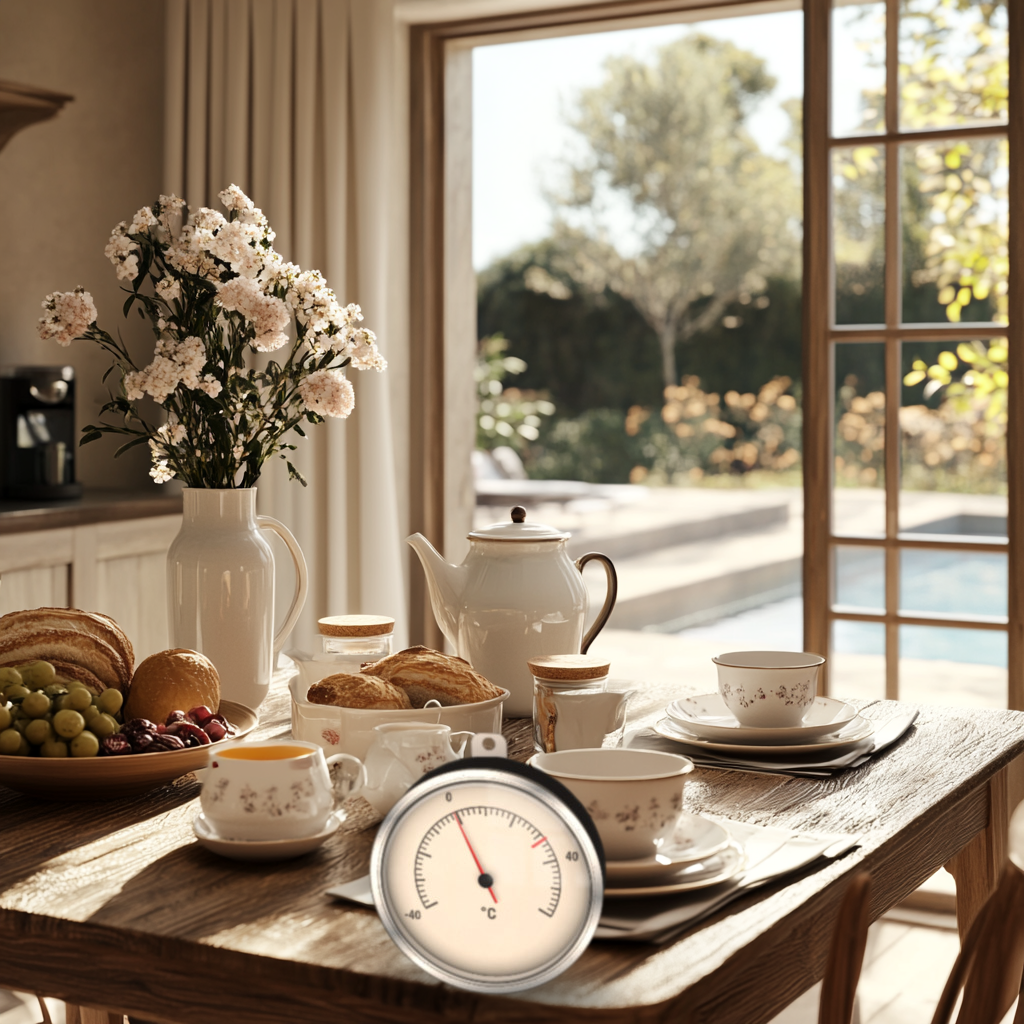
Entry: 0 °C
